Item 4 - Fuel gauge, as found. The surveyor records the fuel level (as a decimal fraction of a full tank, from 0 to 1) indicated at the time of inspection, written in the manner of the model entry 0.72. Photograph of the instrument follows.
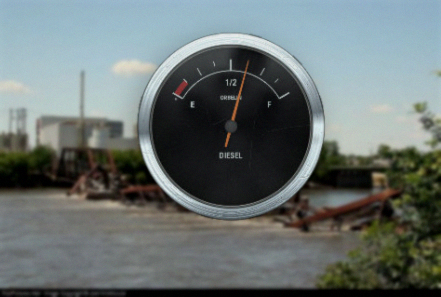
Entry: 0.625
